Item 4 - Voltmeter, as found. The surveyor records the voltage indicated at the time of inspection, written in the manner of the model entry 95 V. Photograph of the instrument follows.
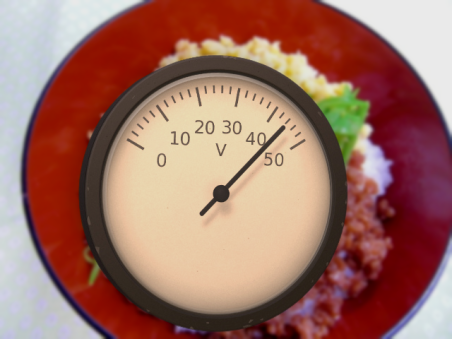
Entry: 44 V
